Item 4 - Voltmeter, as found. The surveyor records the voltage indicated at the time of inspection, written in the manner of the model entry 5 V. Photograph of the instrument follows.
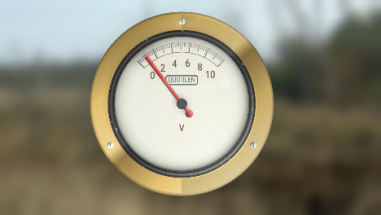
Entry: 1 V
